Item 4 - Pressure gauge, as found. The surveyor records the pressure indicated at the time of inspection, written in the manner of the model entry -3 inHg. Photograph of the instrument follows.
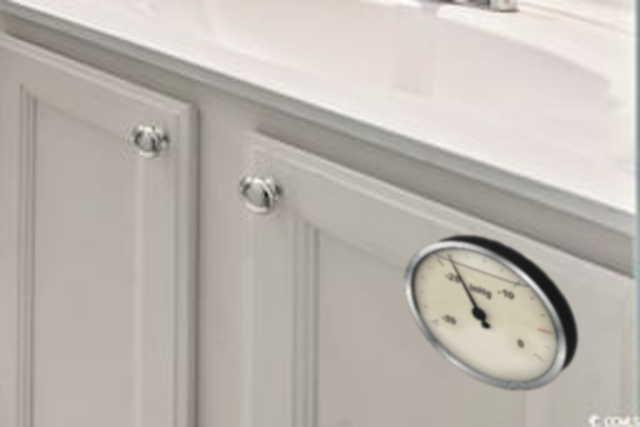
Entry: -18 inHg
